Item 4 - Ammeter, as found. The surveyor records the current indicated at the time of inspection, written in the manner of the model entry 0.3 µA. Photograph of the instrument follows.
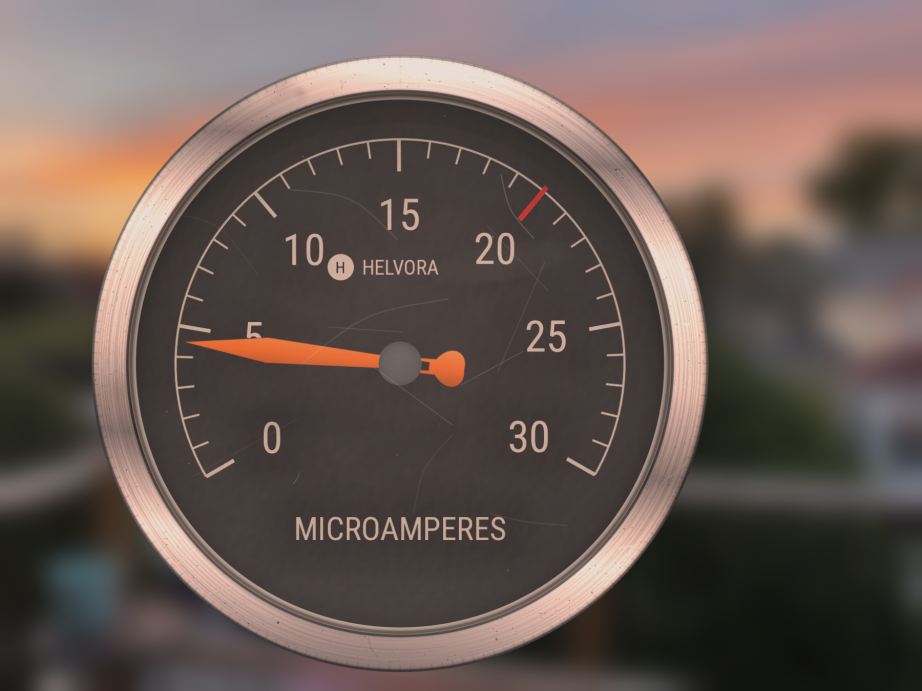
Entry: 4.5 µA
